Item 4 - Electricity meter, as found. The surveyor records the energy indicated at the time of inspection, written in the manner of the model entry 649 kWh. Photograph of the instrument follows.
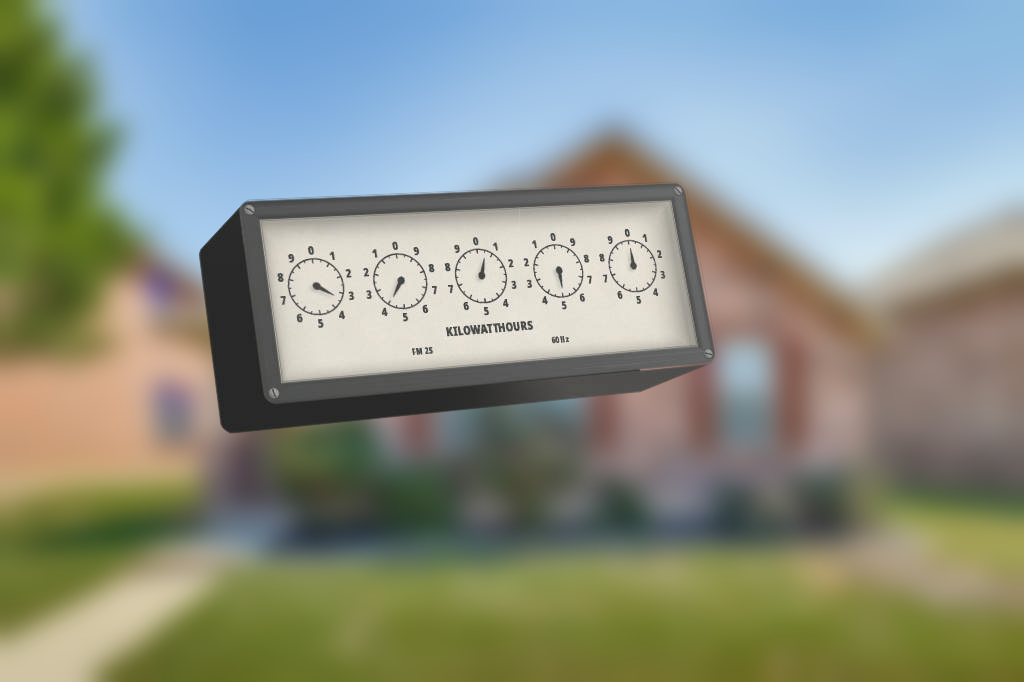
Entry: 34050 kWh
